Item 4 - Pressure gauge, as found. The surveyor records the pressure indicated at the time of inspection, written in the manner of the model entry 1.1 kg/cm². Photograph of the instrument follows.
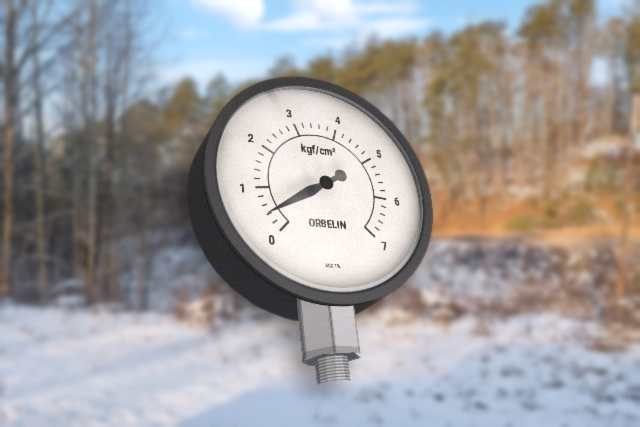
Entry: 0.4 kg/cm²
